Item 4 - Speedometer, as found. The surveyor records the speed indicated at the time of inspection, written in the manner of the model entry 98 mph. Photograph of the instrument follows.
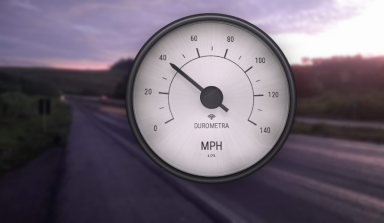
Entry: 40 mph
